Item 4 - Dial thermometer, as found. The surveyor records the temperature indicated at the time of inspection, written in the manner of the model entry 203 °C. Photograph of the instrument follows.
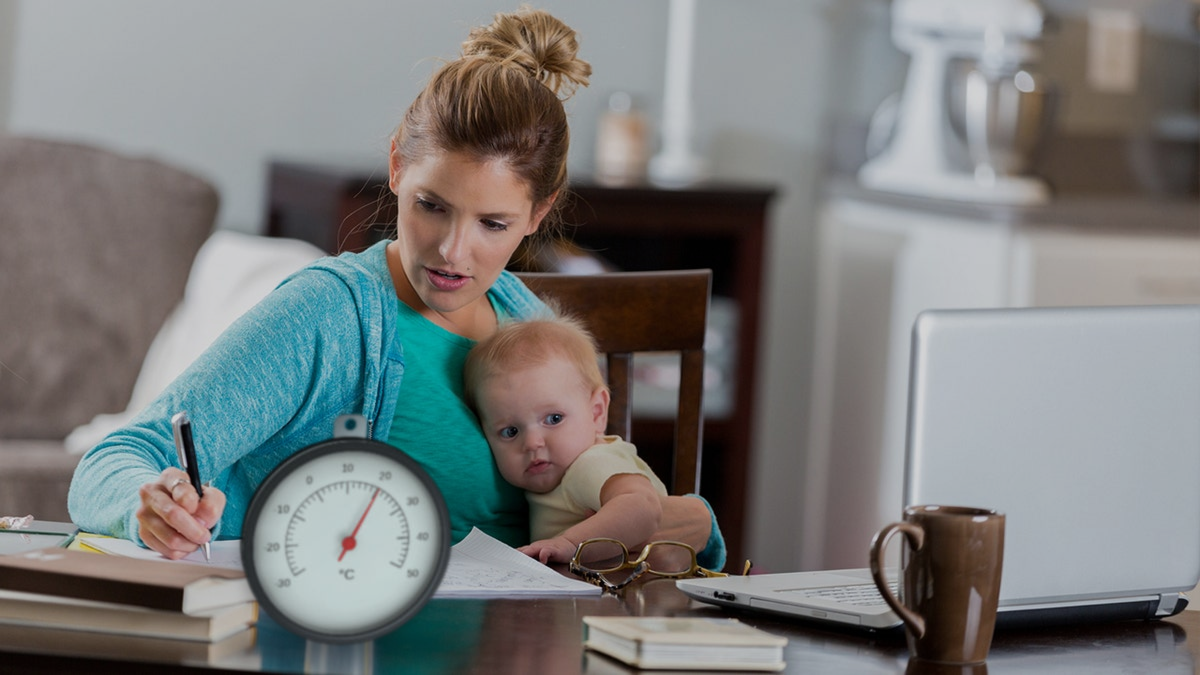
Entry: 20 °C
